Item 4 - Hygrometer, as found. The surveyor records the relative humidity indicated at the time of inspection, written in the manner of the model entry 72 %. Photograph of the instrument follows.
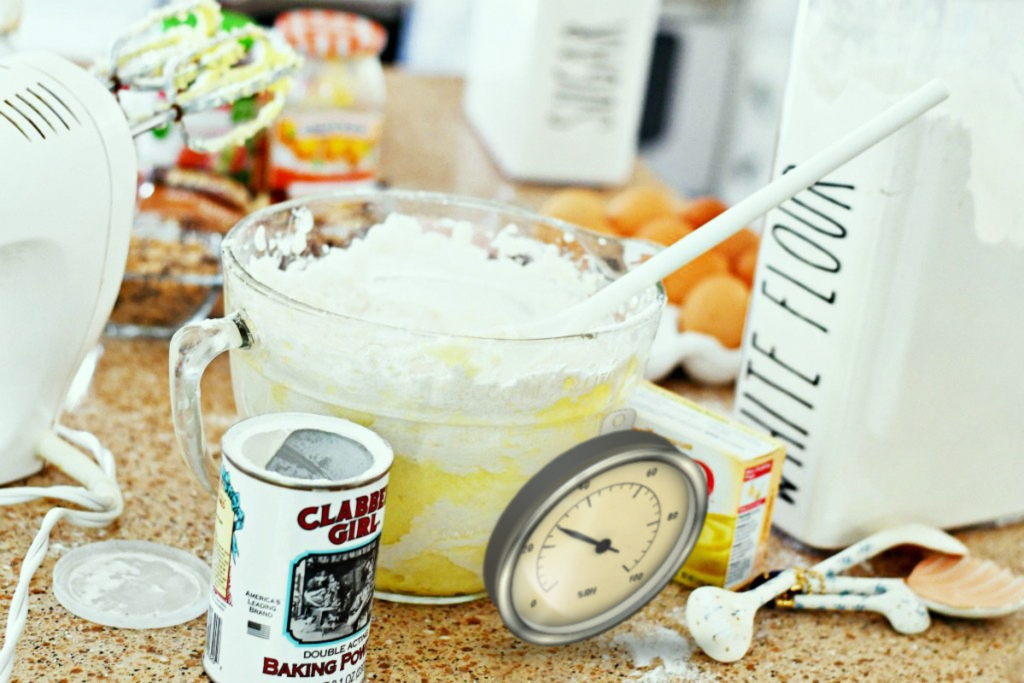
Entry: 28 %
